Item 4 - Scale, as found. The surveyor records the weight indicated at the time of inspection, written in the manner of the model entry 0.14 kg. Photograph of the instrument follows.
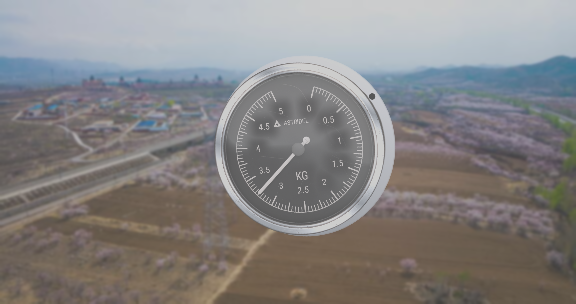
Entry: 3.25 kg
